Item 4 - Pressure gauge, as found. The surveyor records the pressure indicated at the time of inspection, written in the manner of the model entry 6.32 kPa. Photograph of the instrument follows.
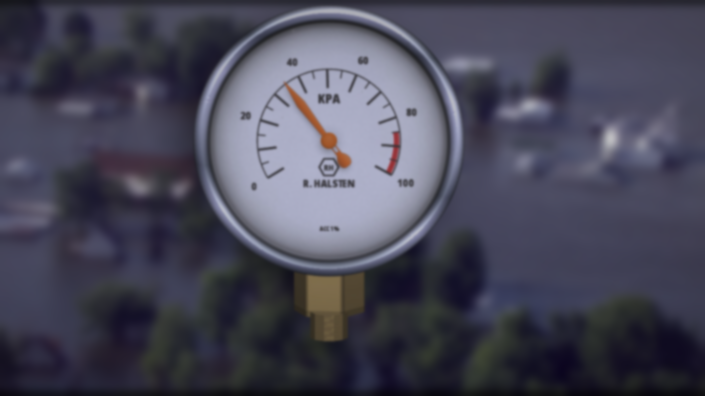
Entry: 35 kPa
